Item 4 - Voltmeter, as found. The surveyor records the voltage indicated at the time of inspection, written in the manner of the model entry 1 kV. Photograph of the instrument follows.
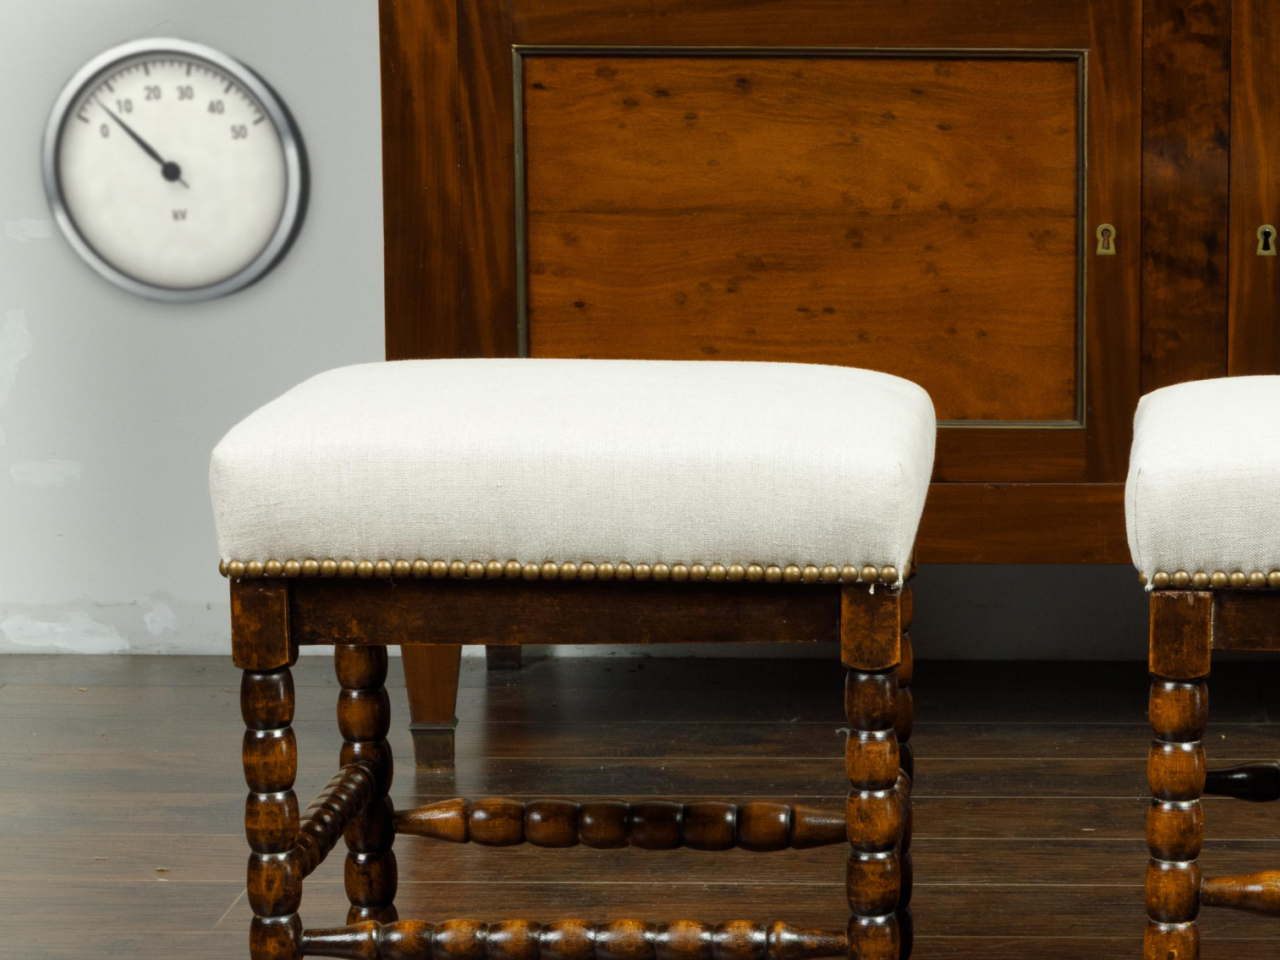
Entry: 6 kV
